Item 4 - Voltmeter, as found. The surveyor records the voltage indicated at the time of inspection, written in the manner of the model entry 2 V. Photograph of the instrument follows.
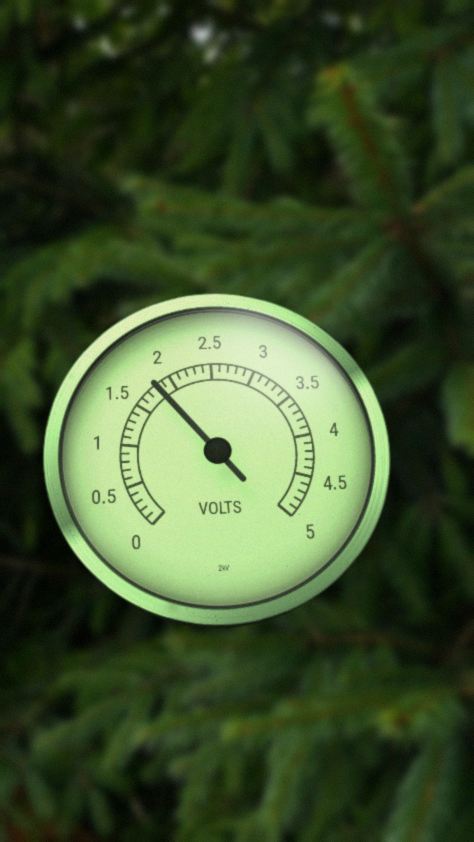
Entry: 1.8 V
